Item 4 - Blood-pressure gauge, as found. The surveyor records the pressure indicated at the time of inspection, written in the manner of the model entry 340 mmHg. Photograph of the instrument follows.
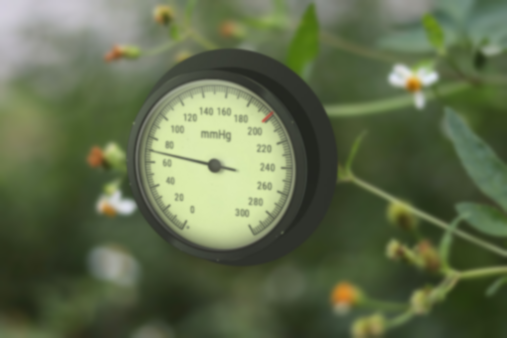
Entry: 70 mmHg
